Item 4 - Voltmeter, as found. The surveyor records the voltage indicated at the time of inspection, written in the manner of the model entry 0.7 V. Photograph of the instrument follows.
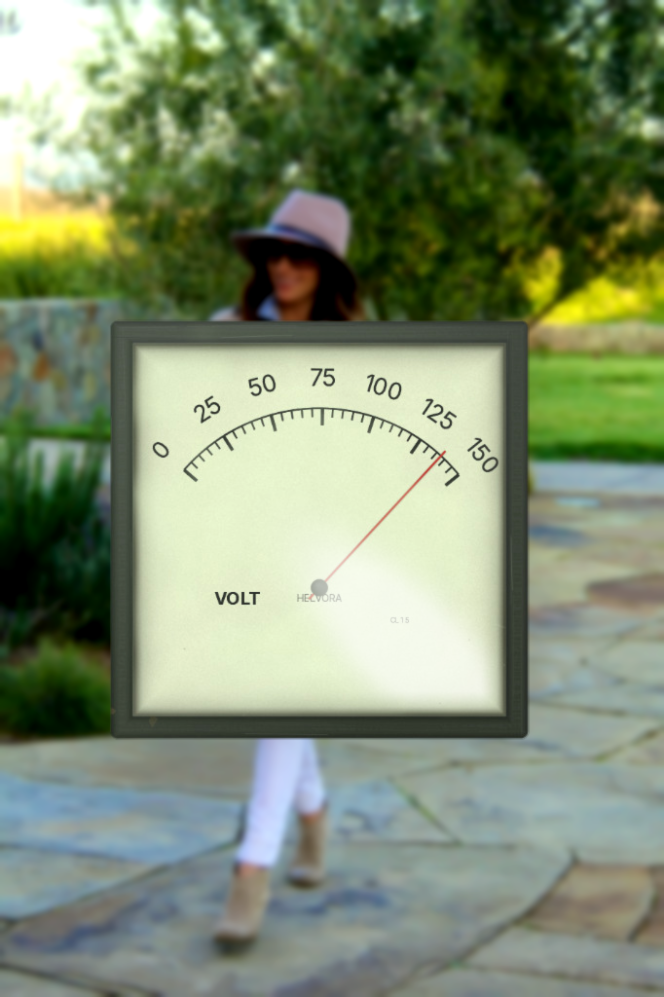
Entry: 137.5 V
